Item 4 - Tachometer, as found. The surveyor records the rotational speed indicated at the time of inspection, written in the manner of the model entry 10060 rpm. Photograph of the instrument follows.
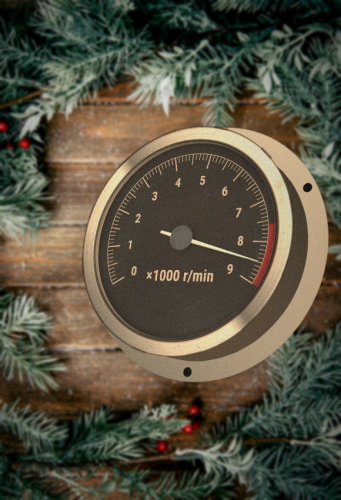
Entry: 8500 rpm
